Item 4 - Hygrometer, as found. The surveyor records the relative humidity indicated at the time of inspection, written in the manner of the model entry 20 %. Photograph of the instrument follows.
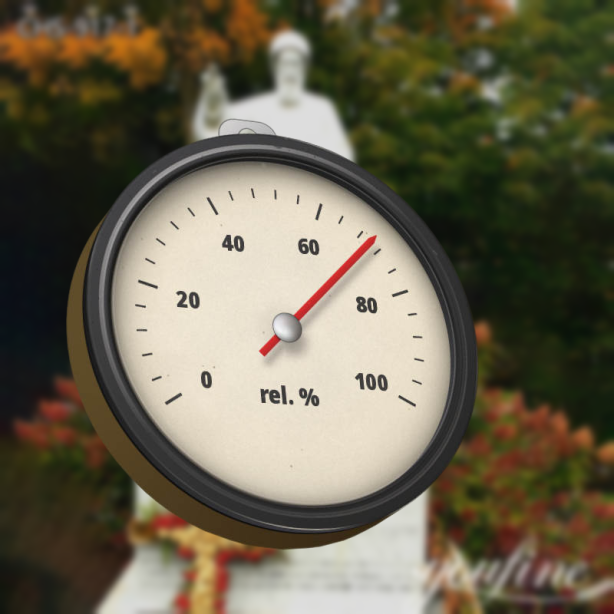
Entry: 70 %
